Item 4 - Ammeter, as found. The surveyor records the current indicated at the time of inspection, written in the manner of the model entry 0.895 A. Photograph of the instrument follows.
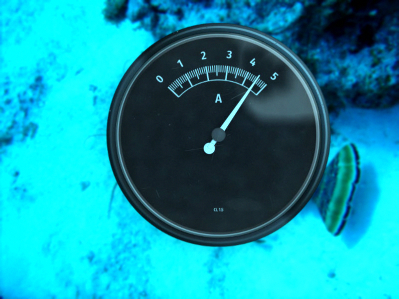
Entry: 4.5 A
